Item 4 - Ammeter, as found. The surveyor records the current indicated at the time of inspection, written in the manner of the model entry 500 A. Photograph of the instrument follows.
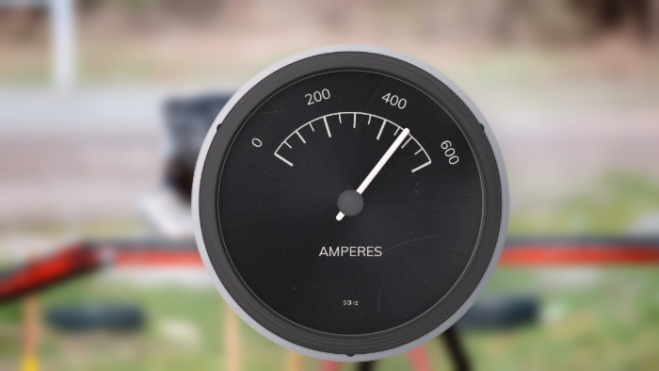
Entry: 475 A
